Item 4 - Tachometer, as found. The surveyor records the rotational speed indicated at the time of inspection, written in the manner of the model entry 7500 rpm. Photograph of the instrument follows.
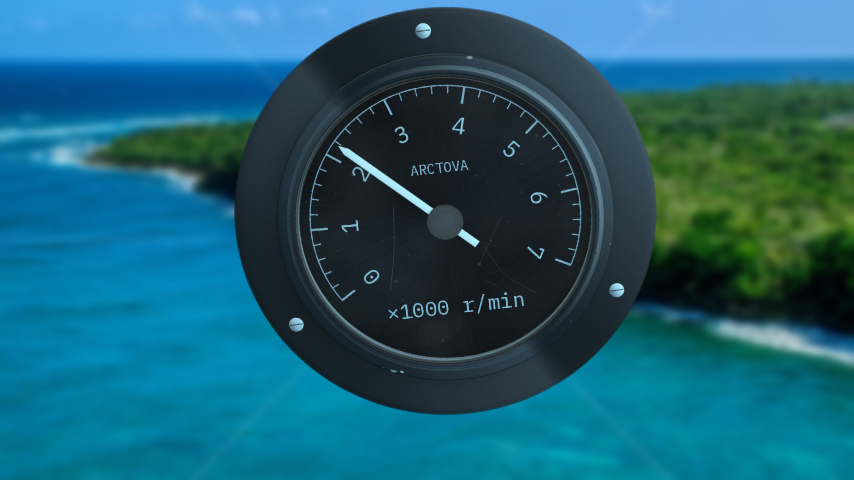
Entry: 2200 rpm
